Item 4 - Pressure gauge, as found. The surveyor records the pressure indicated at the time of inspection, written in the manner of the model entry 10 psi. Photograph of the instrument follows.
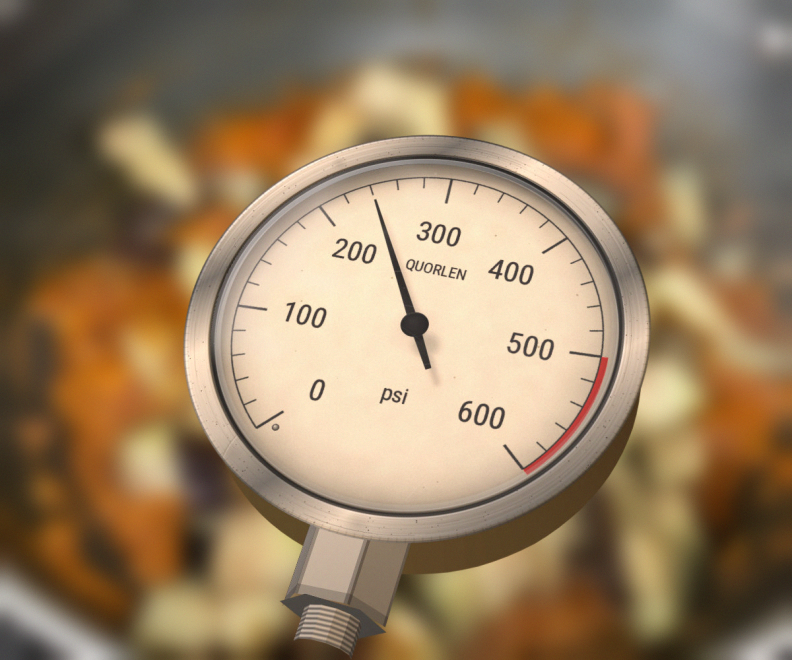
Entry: 240 psi
